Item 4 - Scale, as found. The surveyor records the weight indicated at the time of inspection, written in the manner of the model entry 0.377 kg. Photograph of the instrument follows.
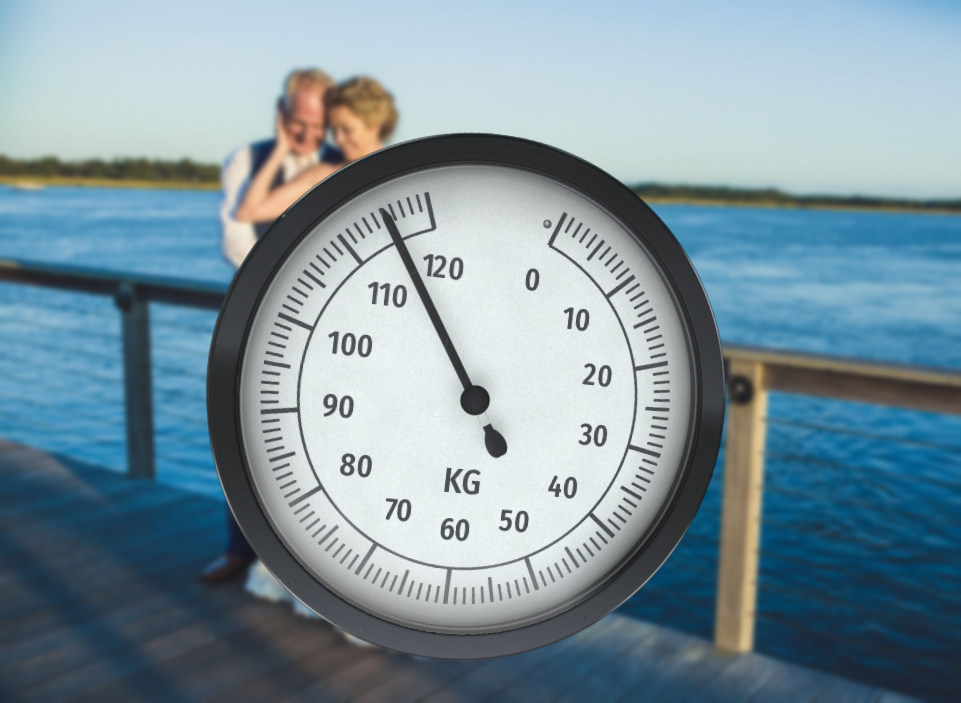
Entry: 115 kg
